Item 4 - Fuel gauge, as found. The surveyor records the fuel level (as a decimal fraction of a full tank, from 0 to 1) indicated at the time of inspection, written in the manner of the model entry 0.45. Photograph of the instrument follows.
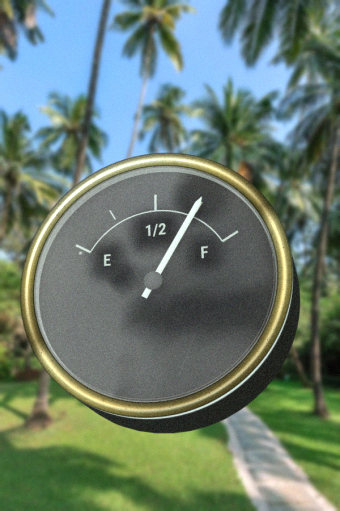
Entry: 0.75
